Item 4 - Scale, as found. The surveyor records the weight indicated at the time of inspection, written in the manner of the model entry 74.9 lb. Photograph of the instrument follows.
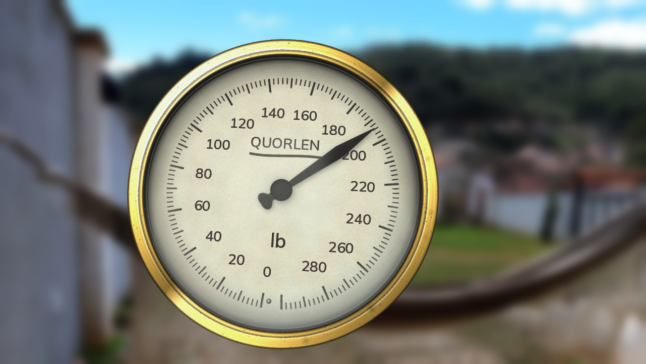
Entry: 194 lb
